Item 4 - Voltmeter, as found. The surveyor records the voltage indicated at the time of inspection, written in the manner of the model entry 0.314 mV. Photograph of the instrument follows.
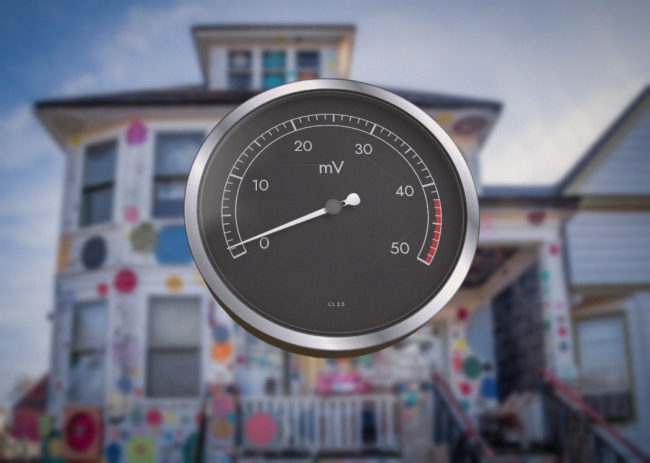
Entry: 1 mV
